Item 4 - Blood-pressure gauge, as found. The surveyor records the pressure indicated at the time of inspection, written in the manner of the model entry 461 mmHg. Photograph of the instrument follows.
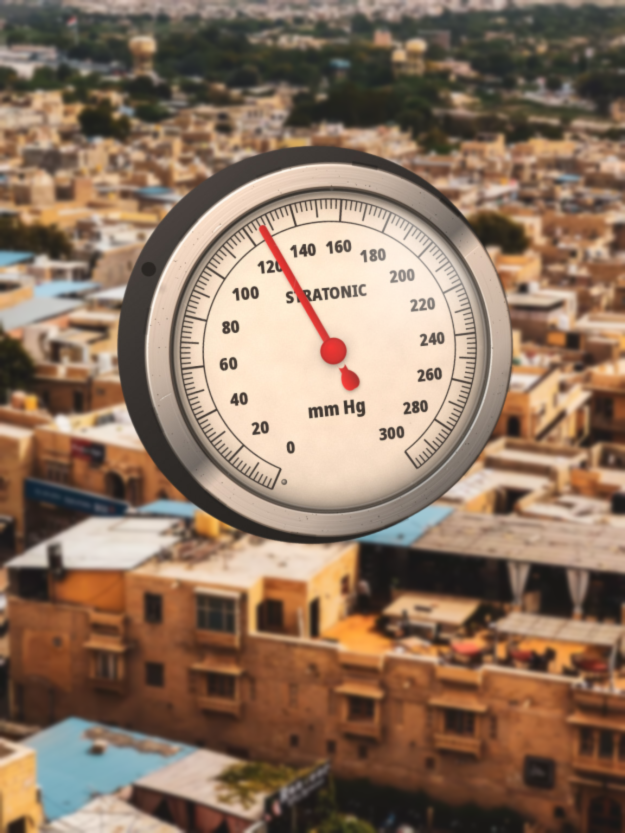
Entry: 126 mmHg
